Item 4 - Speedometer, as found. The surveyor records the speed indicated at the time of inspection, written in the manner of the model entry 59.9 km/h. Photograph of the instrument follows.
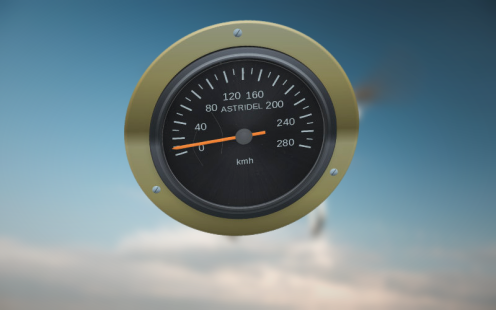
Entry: 10 km/h
